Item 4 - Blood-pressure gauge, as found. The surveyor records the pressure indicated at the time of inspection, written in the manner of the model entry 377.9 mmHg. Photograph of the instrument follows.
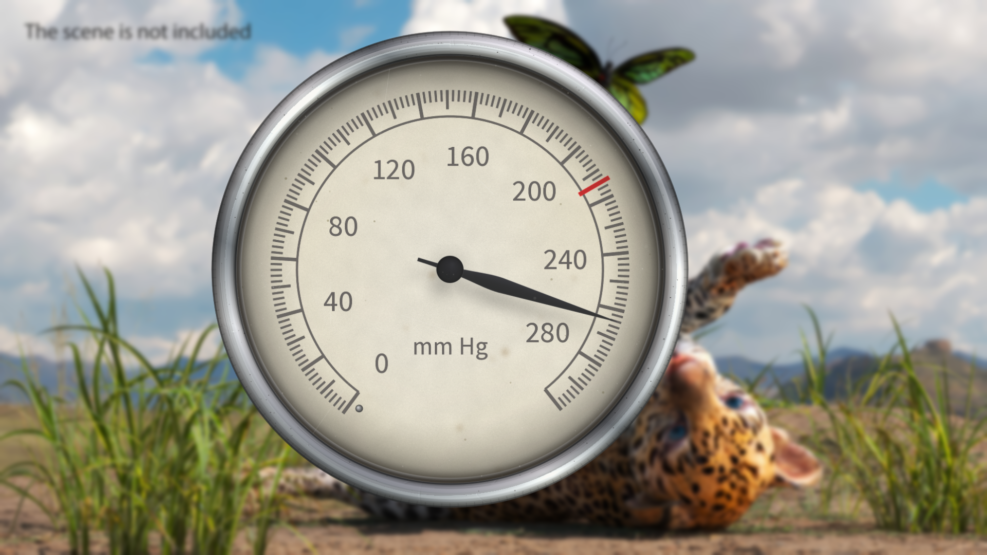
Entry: 264 mmHg
